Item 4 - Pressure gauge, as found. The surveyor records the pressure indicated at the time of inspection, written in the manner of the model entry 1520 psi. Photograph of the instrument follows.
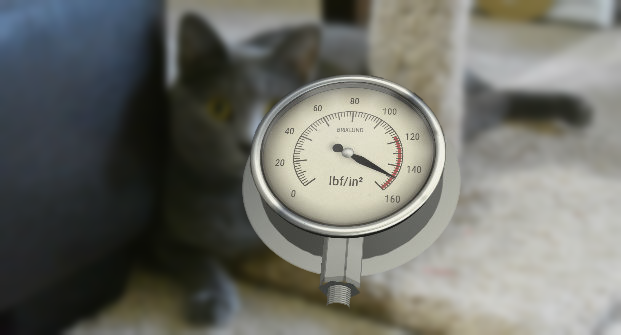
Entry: 150 psi
